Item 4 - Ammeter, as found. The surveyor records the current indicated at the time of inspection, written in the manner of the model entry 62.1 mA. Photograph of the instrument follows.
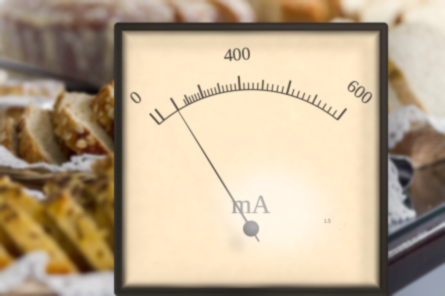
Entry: 200 mA
